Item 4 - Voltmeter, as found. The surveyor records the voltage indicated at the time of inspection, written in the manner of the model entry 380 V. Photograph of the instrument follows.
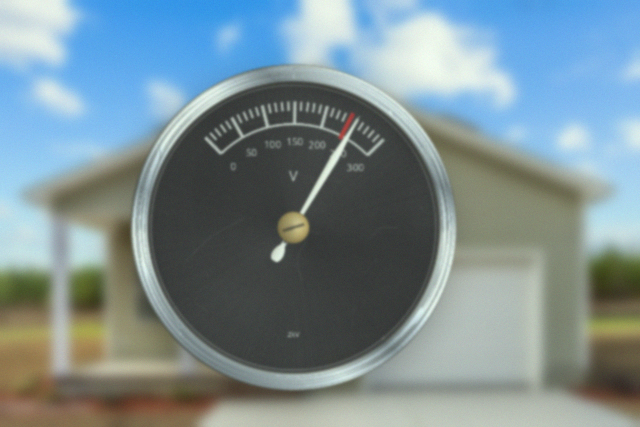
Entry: 250 V
